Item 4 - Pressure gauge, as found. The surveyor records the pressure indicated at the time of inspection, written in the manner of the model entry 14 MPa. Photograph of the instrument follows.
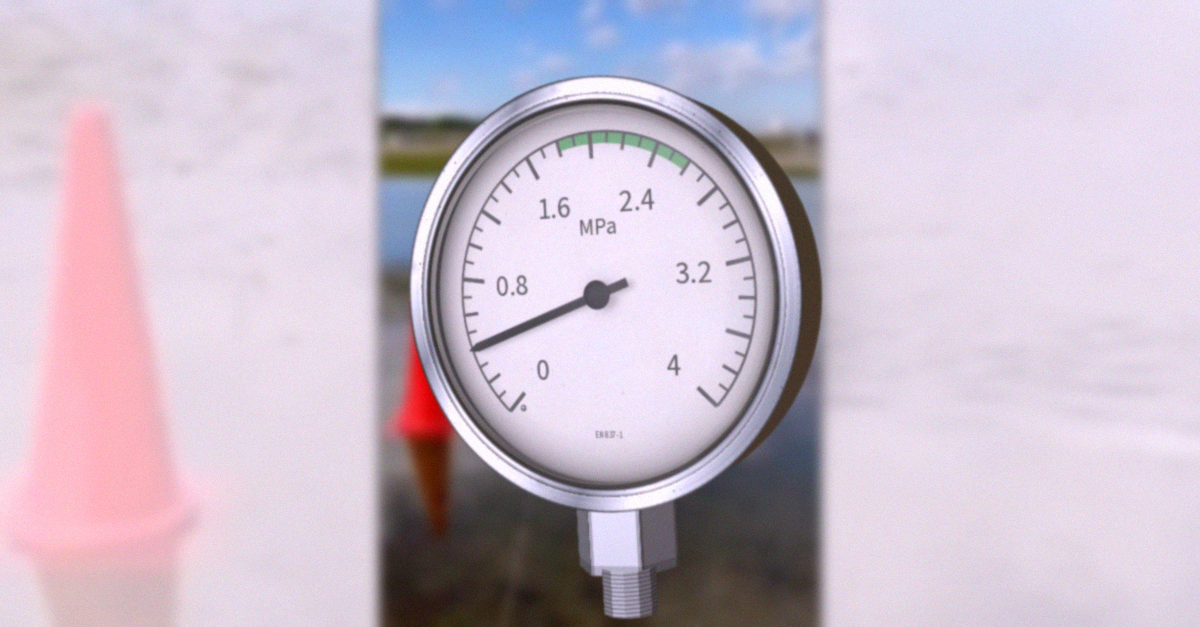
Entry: 0.4 MPa
